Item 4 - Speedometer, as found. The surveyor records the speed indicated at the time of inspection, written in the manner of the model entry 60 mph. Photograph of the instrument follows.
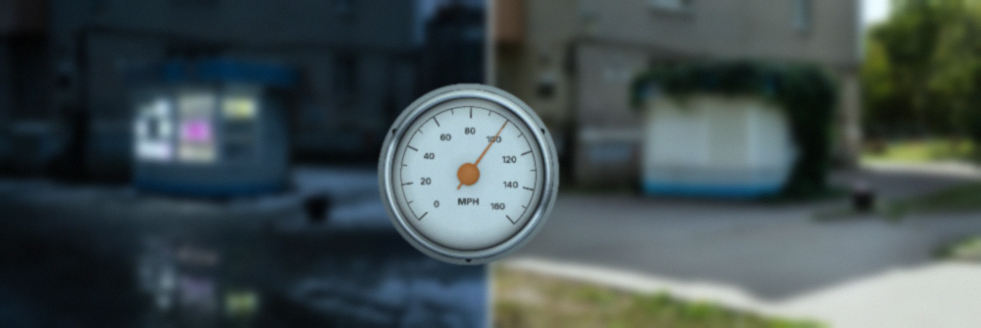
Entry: 100 mph
